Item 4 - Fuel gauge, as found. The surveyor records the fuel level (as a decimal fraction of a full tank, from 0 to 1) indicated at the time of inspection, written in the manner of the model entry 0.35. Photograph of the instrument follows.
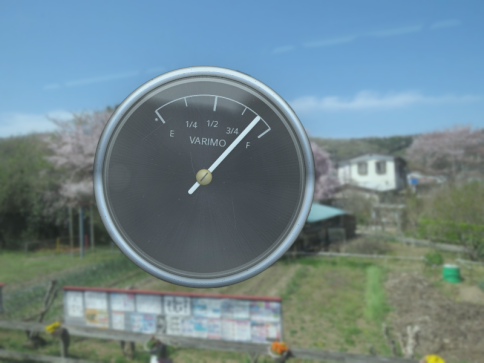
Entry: 0.875
